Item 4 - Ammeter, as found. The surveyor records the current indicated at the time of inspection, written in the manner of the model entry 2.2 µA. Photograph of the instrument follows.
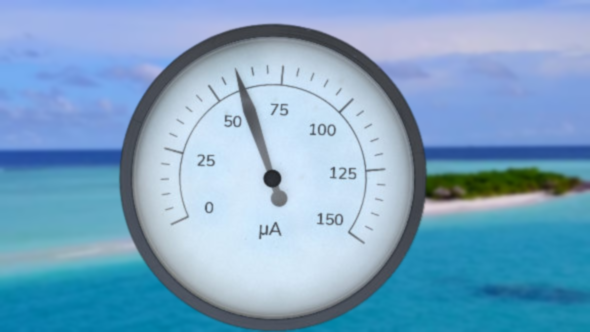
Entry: 60 µA
